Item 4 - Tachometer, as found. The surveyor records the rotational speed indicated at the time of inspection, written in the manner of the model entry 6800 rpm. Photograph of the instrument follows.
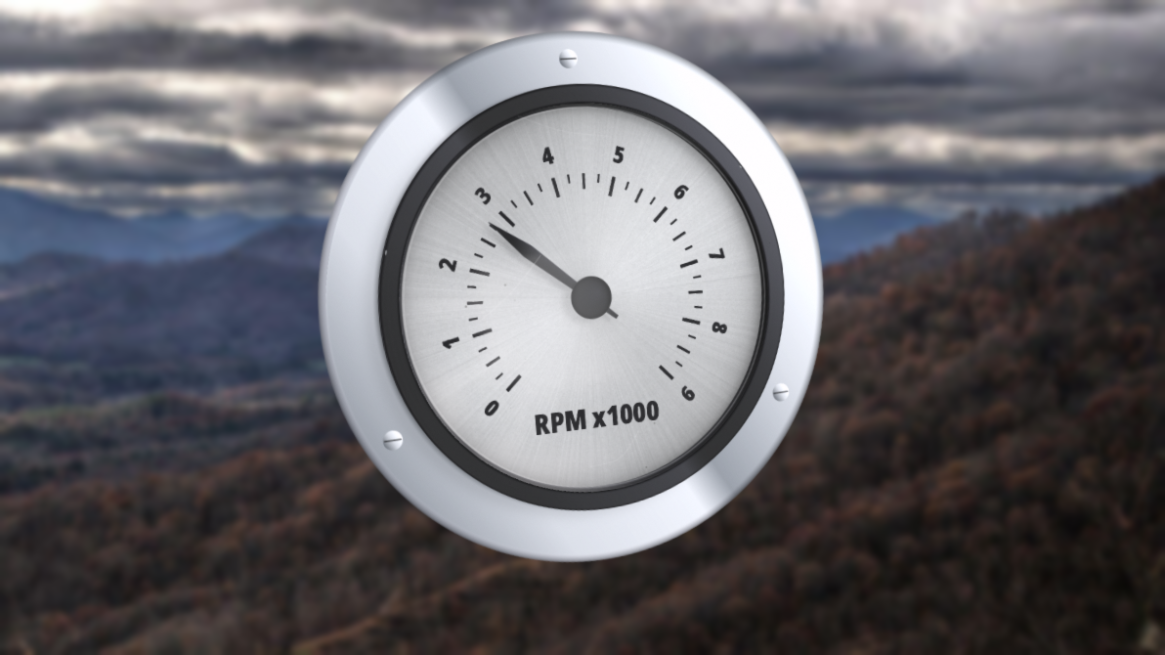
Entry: 2750 rpm
